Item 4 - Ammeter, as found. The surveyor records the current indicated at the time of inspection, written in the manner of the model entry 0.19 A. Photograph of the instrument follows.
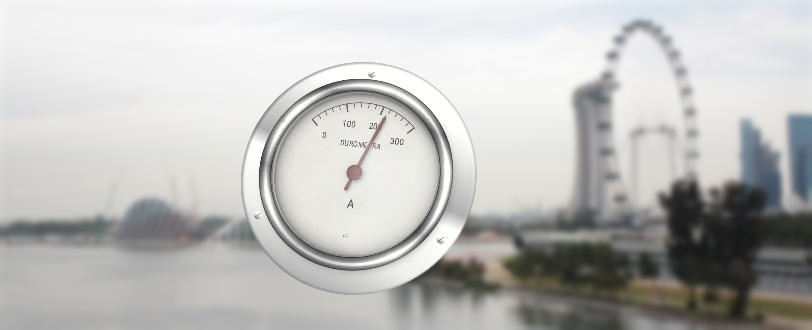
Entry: 220 A
